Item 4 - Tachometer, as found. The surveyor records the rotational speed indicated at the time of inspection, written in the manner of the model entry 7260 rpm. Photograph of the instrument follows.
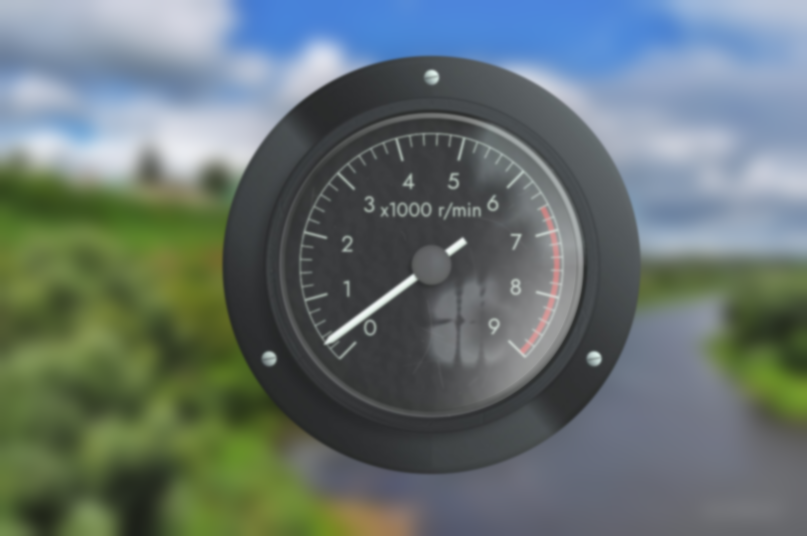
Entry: 300 rpm
